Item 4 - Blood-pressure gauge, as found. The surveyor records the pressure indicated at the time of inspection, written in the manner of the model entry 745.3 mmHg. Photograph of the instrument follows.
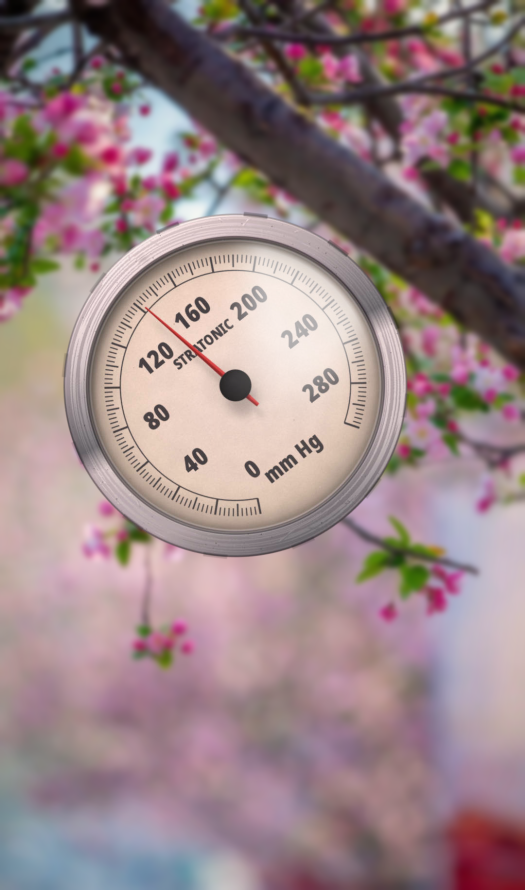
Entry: 142 mmHg
